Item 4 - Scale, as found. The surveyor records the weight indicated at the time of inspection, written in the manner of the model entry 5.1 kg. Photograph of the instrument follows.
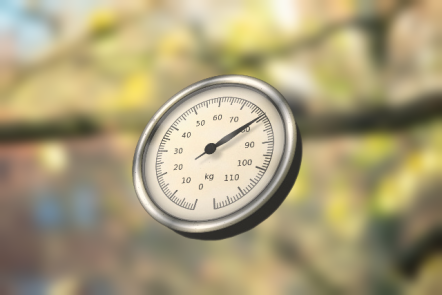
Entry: 80 kg
